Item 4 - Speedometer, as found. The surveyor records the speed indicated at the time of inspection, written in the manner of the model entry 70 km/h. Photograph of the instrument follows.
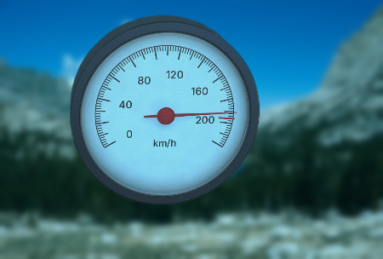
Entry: 190 km/h
